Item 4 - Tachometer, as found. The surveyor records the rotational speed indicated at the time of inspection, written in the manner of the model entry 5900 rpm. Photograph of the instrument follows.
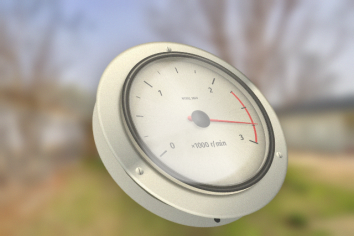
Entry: 2750 rpm
